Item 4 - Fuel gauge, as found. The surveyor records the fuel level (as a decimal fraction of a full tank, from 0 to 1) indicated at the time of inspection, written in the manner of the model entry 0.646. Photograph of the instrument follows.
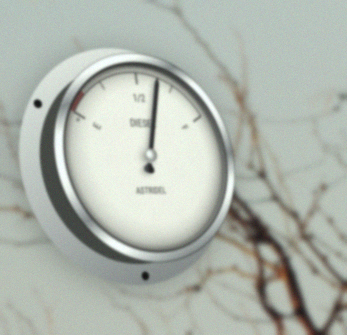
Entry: 0.625
